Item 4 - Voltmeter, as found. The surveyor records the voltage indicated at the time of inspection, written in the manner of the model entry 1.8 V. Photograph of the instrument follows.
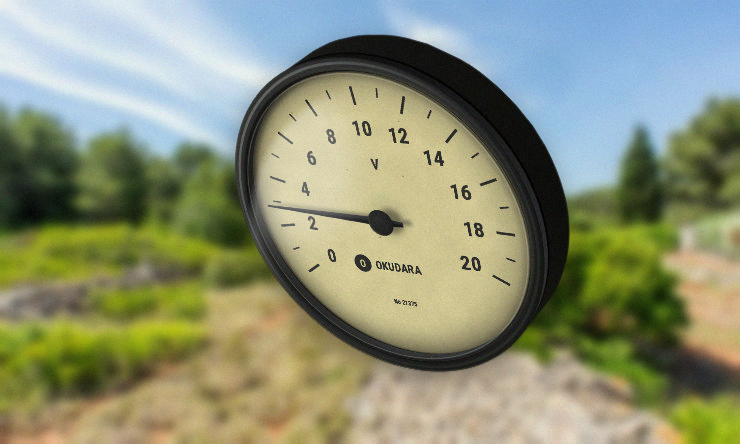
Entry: 3 V
